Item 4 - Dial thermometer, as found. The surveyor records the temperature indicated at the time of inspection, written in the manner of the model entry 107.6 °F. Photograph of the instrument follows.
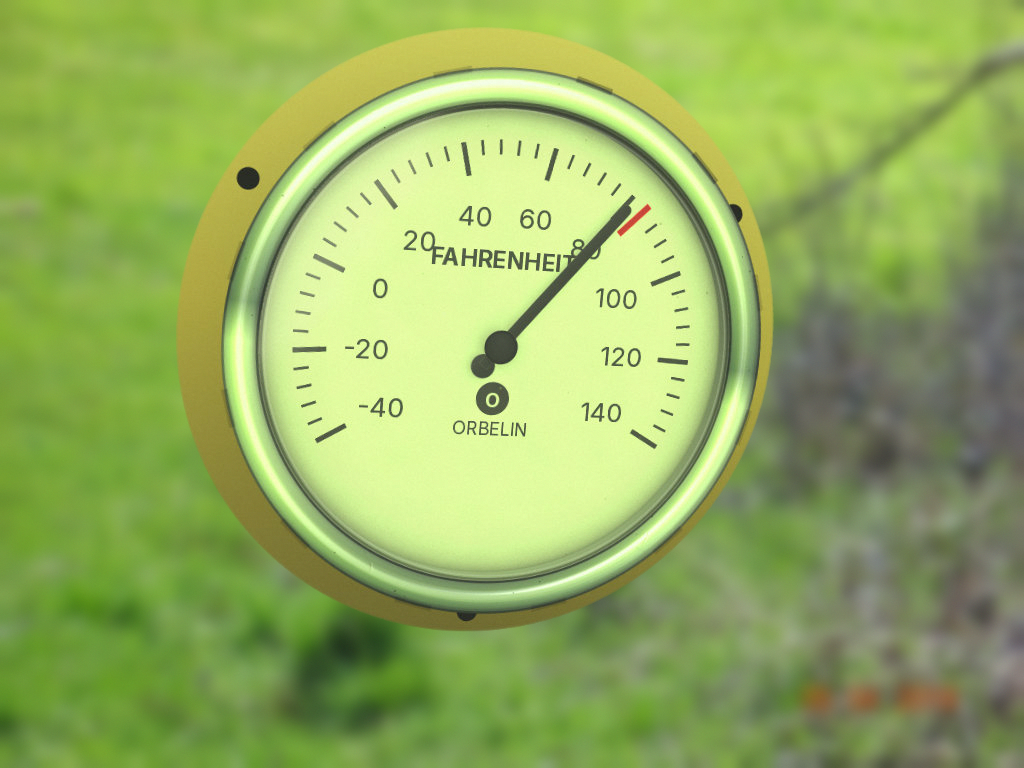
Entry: 80 °F
